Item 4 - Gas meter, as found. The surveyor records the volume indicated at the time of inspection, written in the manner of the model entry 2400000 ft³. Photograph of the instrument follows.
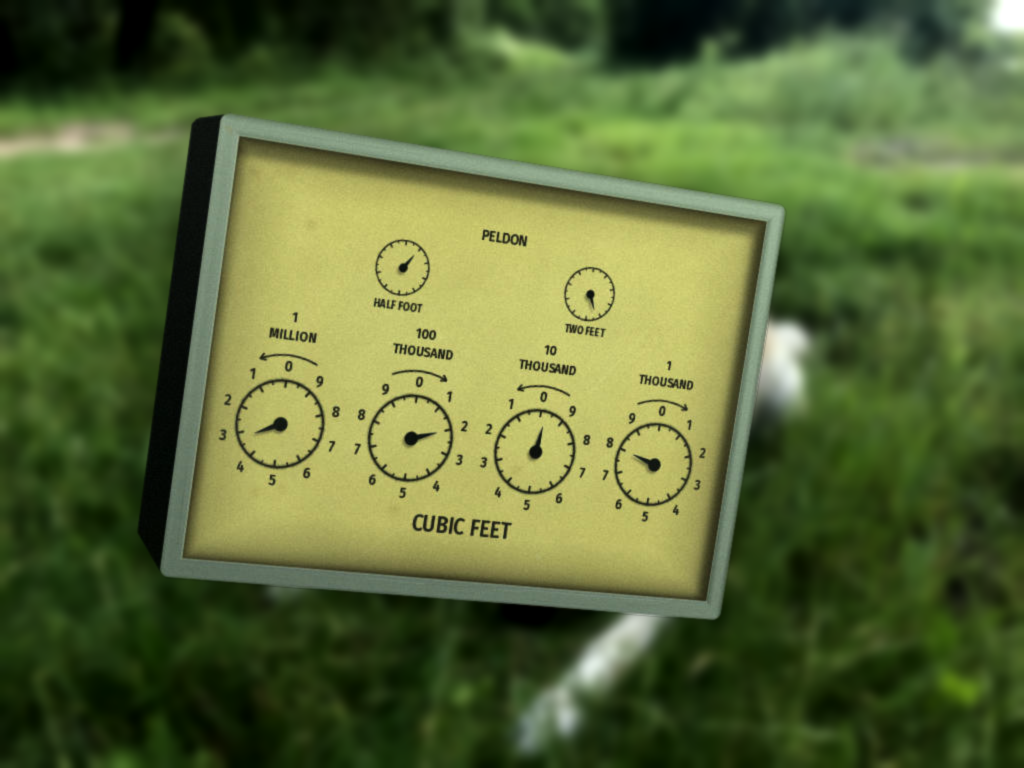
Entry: 319800 ft³
